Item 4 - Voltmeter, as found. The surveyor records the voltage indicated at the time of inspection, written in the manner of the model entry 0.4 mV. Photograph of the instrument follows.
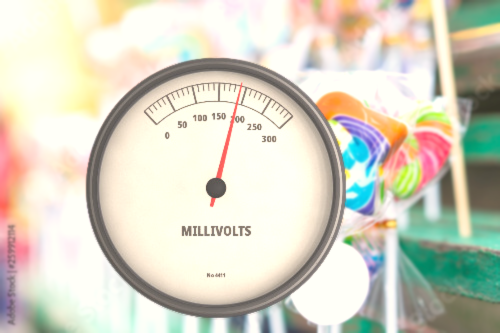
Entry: 190 mV
